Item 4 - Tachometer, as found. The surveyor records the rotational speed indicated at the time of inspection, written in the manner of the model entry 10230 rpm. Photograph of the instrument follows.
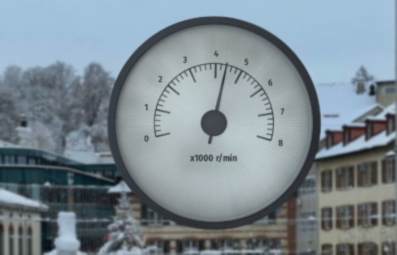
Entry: 4400 rpm
